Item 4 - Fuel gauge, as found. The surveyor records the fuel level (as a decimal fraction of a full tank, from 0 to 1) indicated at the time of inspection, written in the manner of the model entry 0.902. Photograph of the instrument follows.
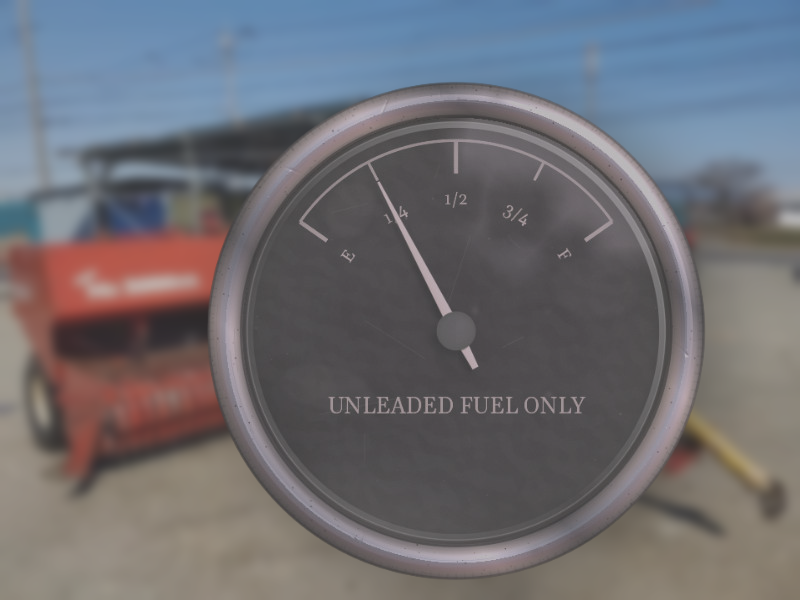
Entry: 0.25
